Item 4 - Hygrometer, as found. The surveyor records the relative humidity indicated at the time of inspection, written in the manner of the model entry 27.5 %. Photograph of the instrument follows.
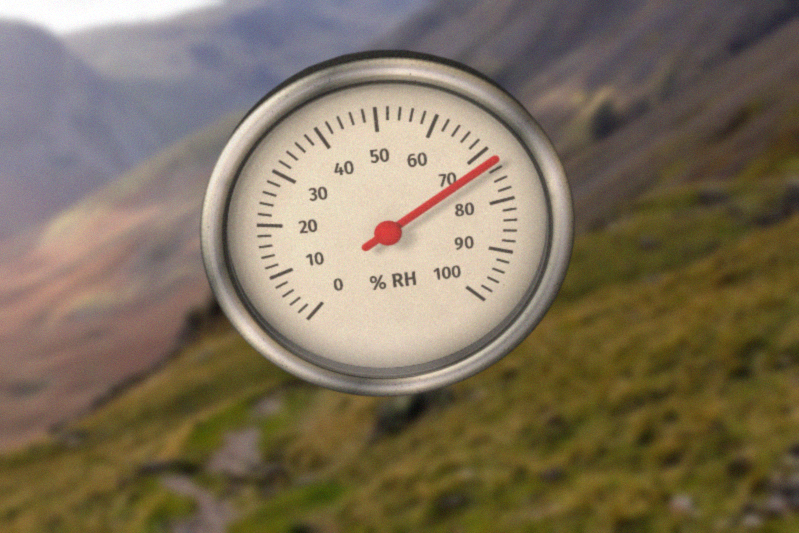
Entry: 72 %
